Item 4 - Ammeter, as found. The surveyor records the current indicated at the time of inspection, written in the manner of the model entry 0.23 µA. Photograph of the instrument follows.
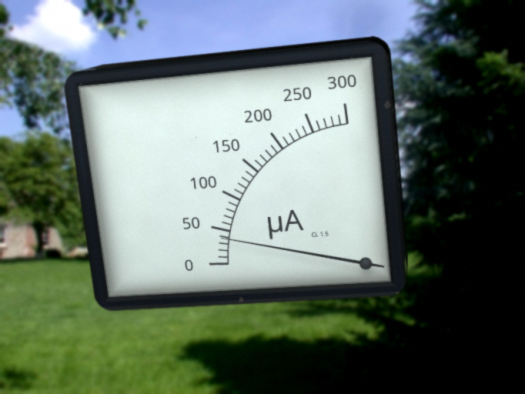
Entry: 40 µA
